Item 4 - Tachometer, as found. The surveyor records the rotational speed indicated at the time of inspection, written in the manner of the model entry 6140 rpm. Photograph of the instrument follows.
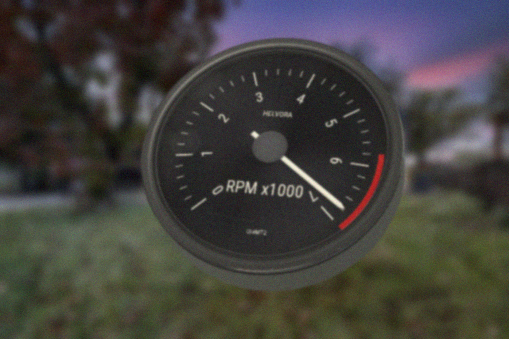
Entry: 6800 rpm
